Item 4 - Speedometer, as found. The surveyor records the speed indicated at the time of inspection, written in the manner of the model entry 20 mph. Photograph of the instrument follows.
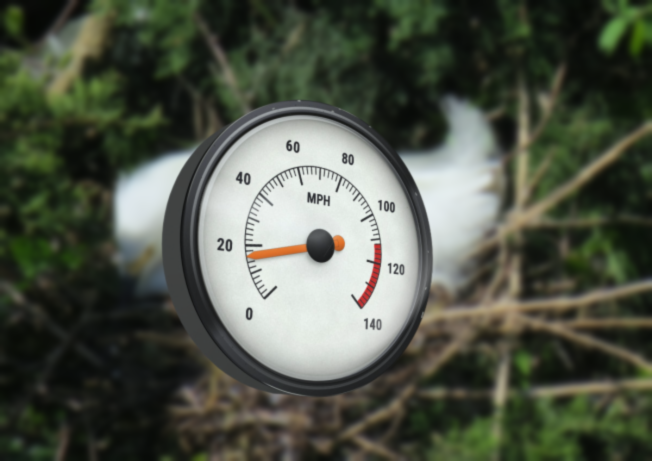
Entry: 16 mph
